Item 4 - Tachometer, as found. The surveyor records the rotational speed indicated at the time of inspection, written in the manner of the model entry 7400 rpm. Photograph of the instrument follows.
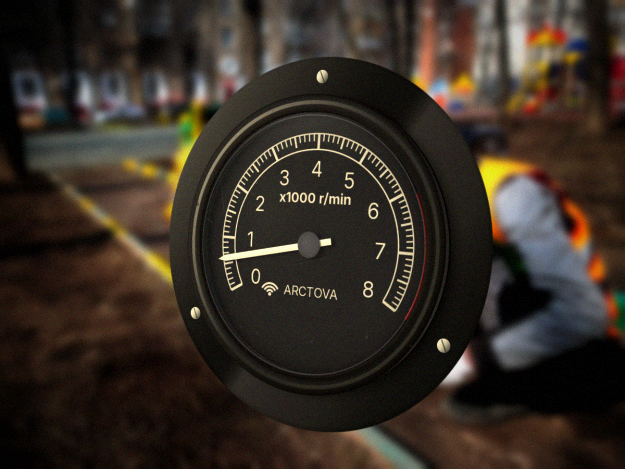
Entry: 600 rpm
